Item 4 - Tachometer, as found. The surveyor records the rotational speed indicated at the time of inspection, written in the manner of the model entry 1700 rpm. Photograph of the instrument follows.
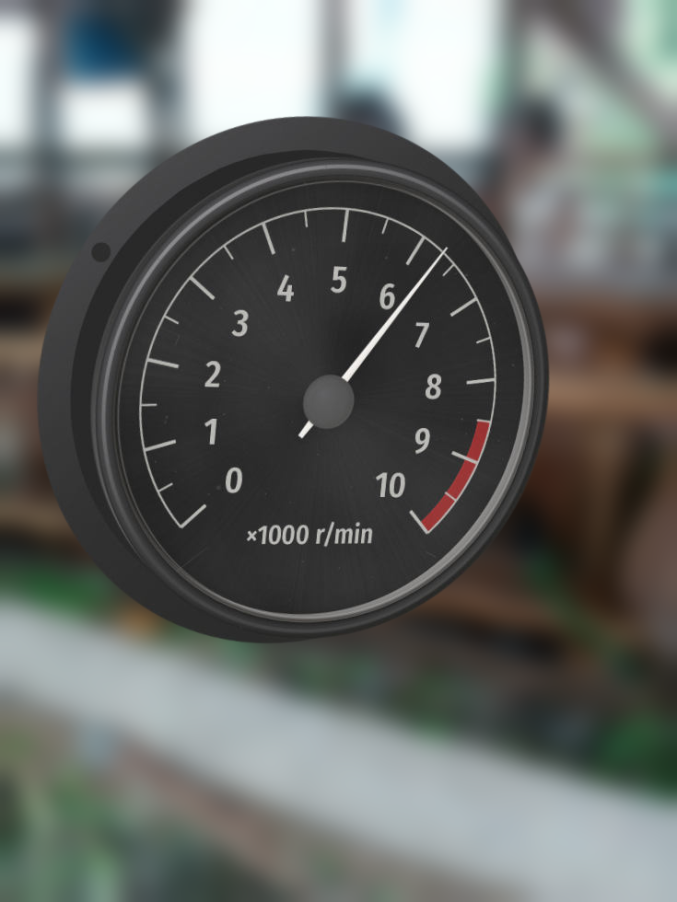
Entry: 6250 rpm
